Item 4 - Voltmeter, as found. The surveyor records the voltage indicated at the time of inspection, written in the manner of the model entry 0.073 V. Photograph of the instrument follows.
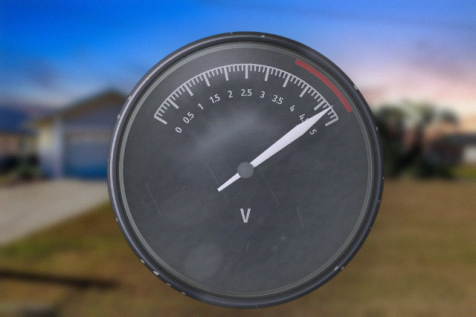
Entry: 4.7 V
